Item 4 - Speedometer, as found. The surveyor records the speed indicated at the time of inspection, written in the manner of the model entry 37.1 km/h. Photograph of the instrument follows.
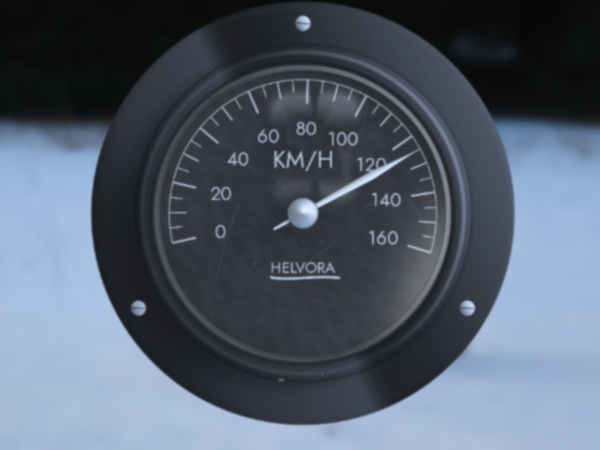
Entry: 125 km/h
